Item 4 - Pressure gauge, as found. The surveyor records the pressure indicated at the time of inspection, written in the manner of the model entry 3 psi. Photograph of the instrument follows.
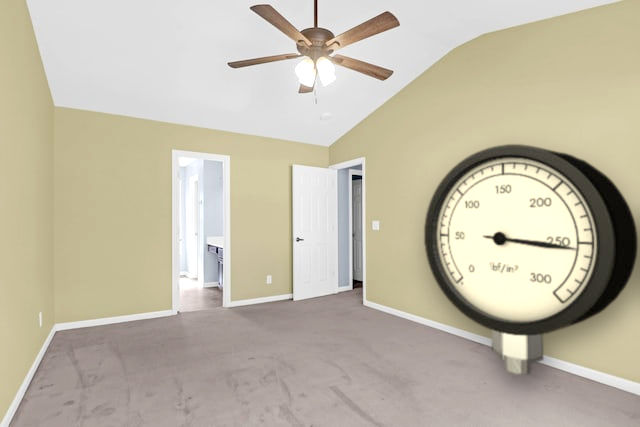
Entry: 255 psi
